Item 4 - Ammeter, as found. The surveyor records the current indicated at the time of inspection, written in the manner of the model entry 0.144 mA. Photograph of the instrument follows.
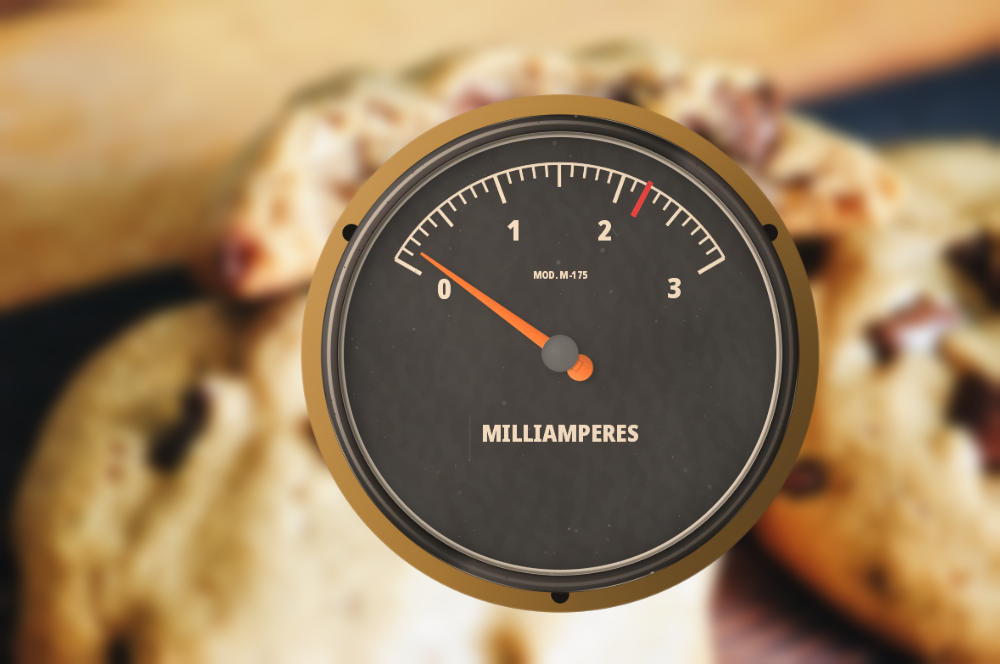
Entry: 0.15 mA
